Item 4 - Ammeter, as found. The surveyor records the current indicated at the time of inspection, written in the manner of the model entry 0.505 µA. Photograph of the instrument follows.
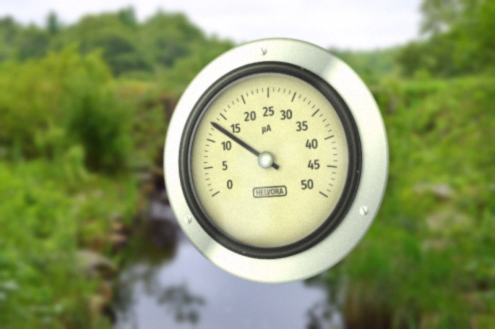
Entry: 13 µA
